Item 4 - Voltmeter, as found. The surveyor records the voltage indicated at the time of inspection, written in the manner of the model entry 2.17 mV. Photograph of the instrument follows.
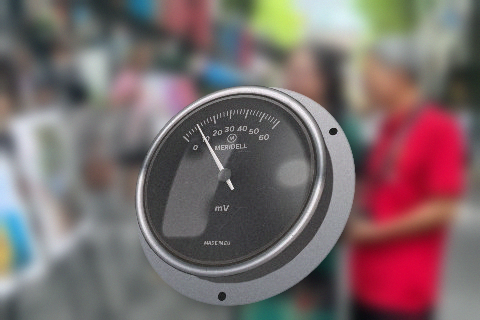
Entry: 10 mV
